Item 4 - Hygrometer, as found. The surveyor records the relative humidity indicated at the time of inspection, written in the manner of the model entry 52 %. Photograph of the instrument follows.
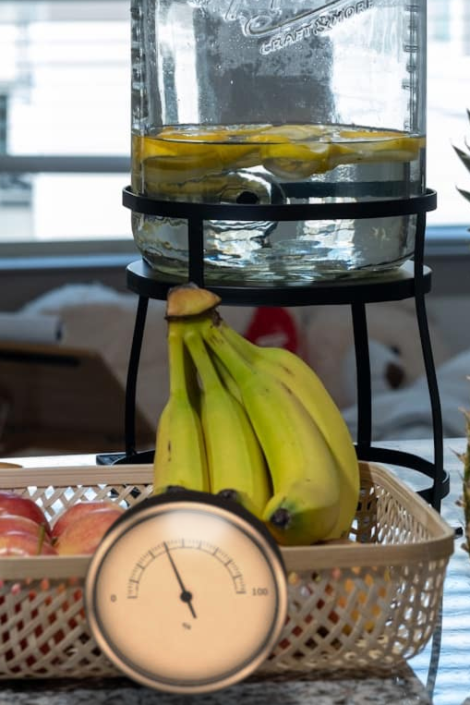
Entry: 40 %
